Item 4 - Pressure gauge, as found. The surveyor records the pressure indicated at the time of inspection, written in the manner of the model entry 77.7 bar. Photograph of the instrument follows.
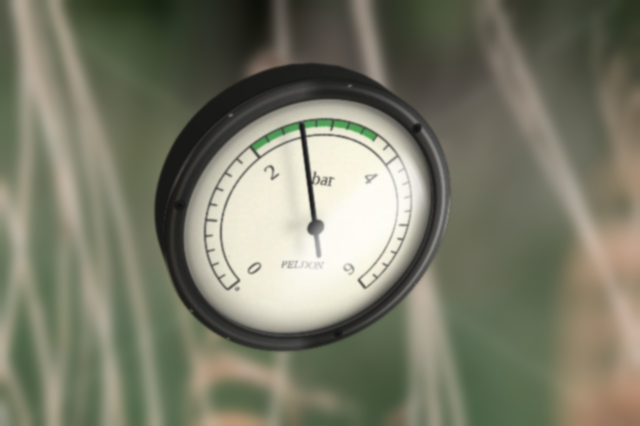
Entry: 2.6 bar
